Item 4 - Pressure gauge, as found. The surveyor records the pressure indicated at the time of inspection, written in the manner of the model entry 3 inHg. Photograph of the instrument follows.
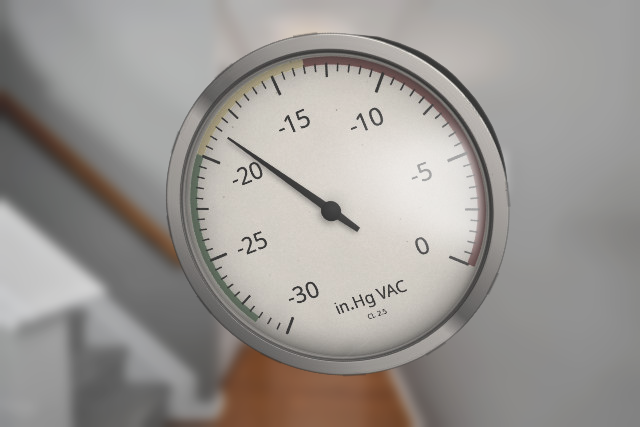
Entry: -18.5 inHg
